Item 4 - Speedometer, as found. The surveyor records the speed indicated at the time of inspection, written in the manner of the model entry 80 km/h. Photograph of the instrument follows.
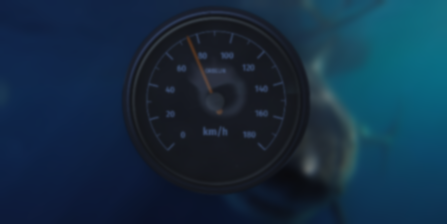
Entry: 75 km/h
